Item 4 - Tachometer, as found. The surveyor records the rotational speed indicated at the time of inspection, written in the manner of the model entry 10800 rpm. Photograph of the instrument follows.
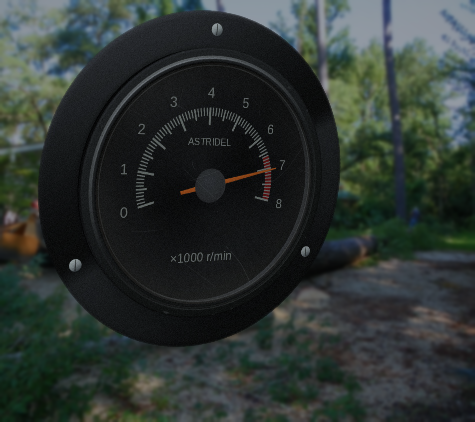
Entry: 7000 rpm
